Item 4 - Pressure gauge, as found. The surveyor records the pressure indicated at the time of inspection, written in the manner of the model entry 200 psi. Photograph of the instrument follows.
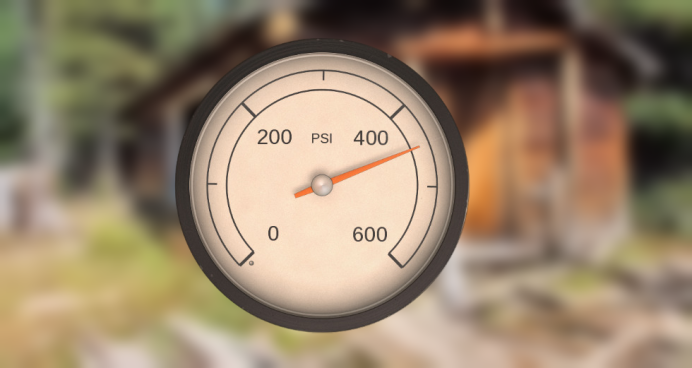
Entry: 450 psi
